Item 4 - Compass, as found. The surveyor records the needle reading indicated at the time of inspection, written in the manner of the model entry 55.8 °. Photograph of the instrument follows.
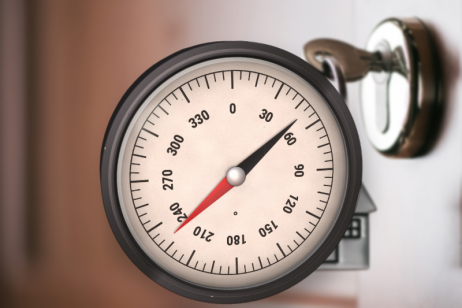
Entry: 230 °
